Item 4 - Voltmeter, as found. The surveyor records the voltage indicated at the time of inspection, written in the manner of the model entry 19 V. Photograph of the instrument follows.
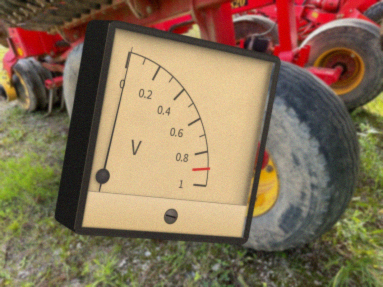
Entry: 0 V
